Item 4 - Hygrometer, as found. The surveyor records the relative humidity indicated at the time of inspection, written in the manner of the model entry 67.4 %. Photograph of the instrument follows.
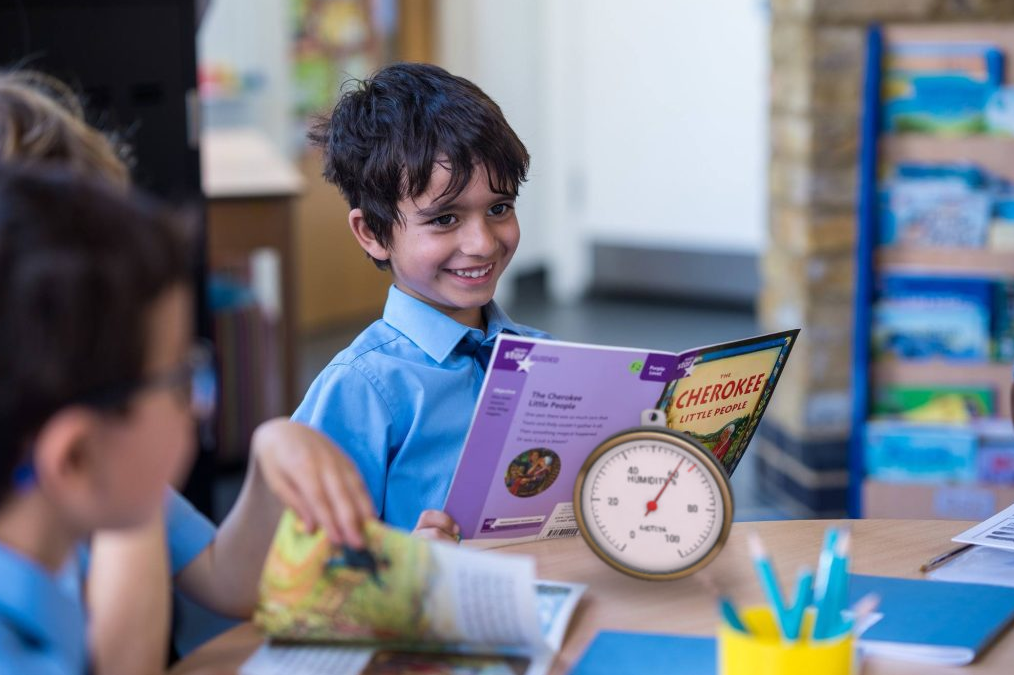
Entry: 60 %
